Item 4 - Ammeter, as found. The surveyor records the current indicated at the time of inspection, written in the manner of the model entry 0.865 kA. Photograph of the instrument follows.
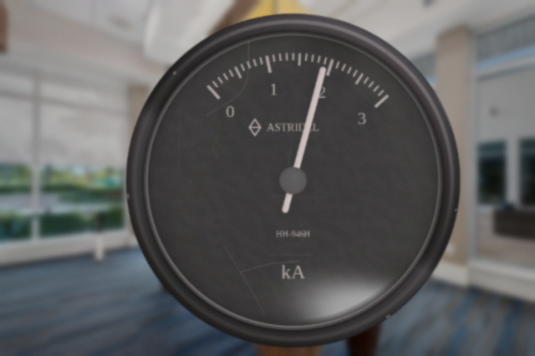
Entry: 1.9 kA
